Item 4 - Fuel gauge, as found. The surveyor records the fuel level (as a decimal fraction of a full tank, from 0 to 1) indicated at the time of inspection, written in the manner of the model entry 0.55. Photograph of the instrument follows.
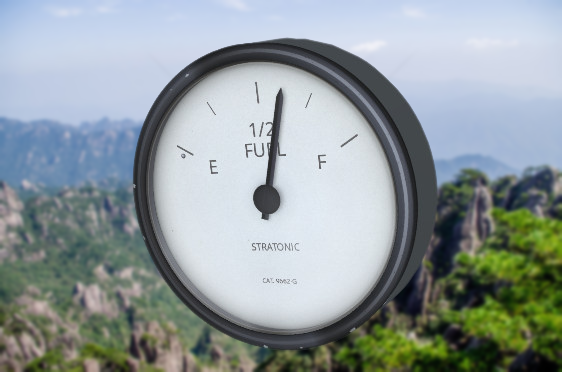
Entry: 0.625
